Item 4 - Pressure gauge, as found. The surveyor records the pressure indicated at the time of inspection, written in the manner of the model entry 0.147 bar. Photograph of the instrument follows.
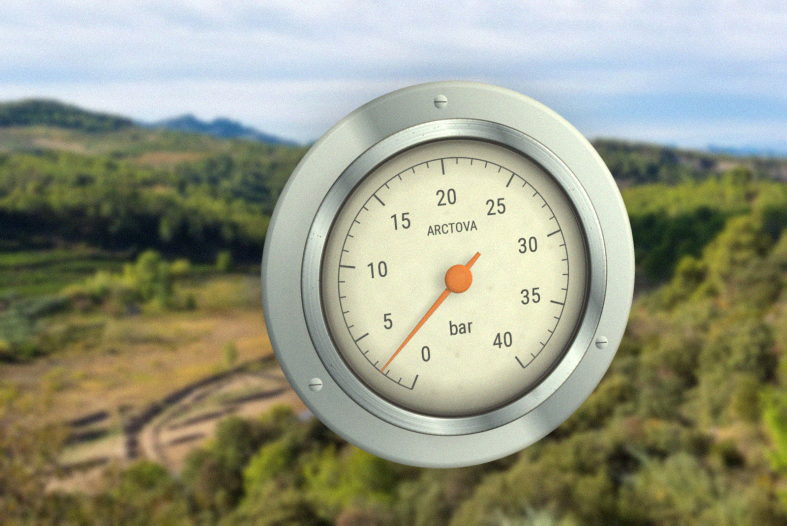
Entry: 2.5 bar
